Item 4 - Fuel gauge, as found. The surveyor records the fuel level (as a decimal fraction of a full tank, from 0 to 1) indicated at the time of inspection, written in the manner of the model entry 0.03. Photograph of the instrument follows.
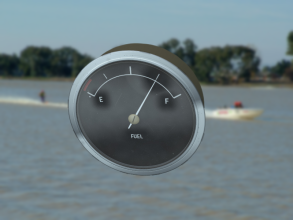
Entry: 0.75
